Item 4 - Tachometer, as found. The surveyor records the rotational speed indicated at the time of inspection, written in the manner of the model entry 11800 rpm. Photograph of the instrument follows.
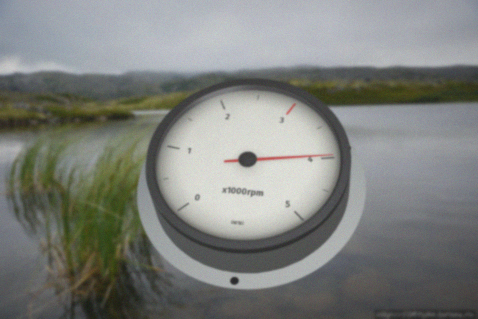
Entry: 4000 rpm
